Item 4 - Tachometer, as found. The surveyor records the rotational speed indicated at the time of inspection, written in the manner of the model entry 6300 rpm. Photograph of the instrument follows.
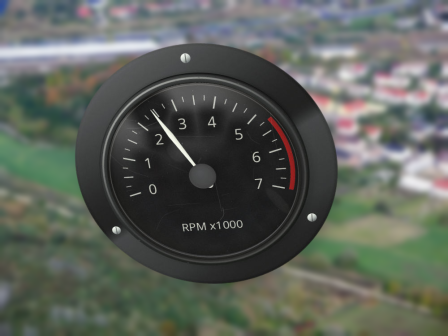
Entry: 2500 rpm
